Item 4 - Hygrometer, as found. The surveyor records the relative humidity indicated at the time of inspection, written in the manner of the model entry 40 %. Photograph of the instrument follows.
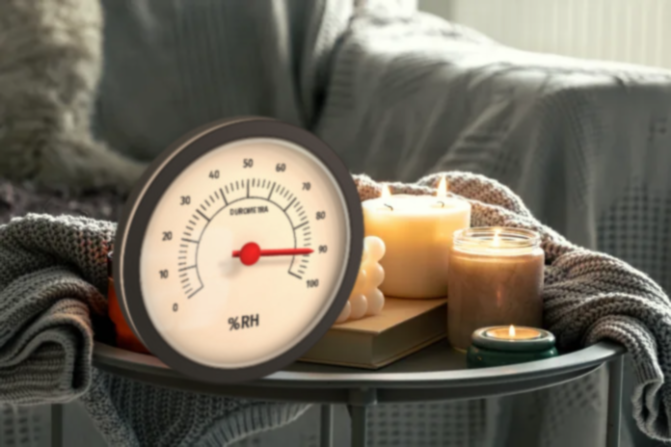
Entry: 90 %
